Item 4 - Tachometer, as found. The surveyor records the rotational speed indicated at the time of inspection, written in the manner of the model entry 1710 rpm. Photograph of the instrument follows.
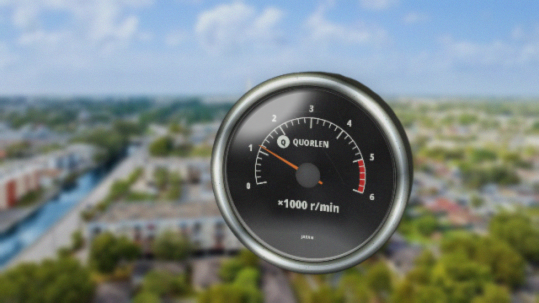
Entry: 1200 rpm
